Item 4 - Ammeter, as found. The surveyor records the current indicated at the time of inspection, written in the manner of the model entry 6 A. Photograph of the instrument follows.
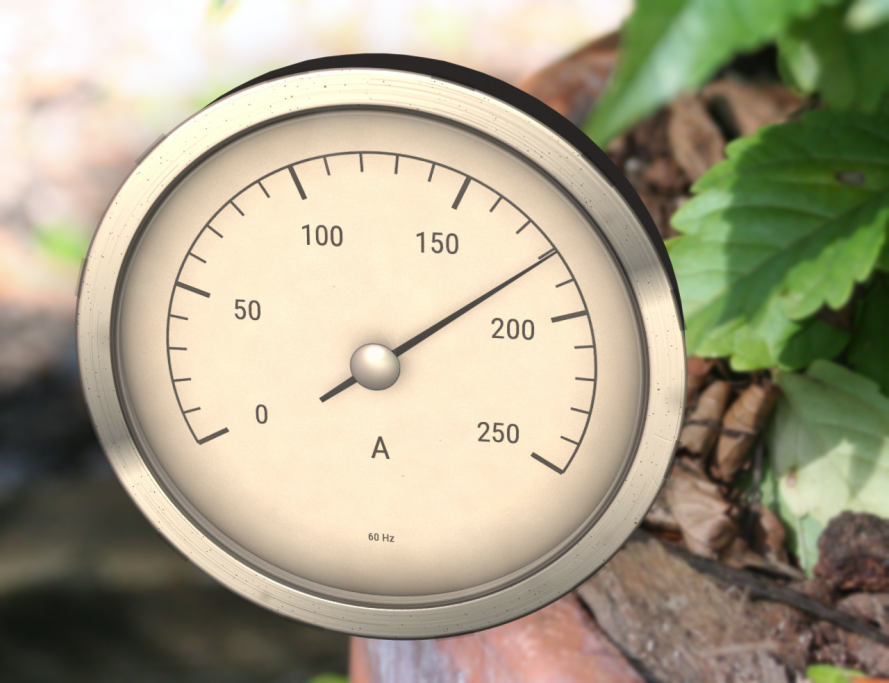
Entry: 180 A
